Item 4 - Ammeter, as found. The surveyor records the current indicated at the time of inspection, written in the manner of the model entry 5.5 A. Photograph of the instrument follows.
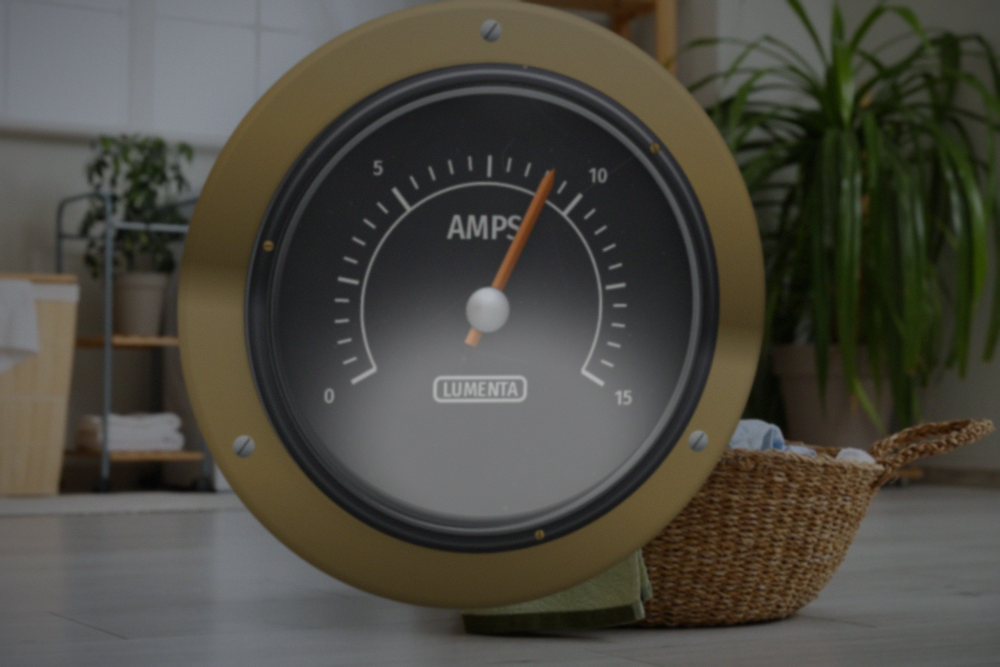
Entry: 9 A
